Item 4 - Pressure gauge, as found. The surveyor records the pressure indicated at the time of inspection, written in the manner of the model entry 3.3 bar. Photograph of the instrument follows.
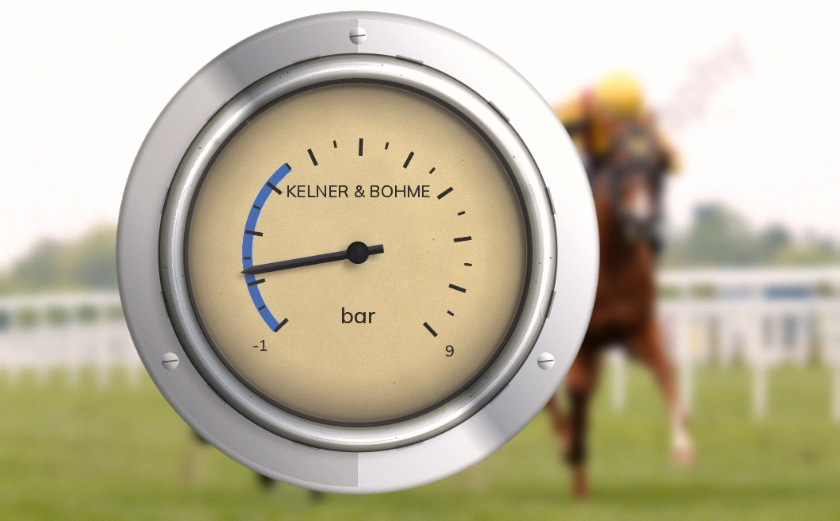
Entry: 0.25 bar
